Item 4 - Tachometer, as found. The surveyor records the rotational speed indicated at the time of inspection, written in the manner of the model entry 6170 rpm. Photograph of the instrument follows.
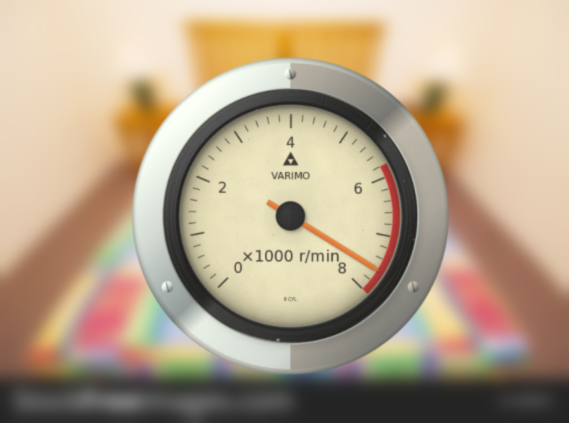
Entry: 7600 rpm
